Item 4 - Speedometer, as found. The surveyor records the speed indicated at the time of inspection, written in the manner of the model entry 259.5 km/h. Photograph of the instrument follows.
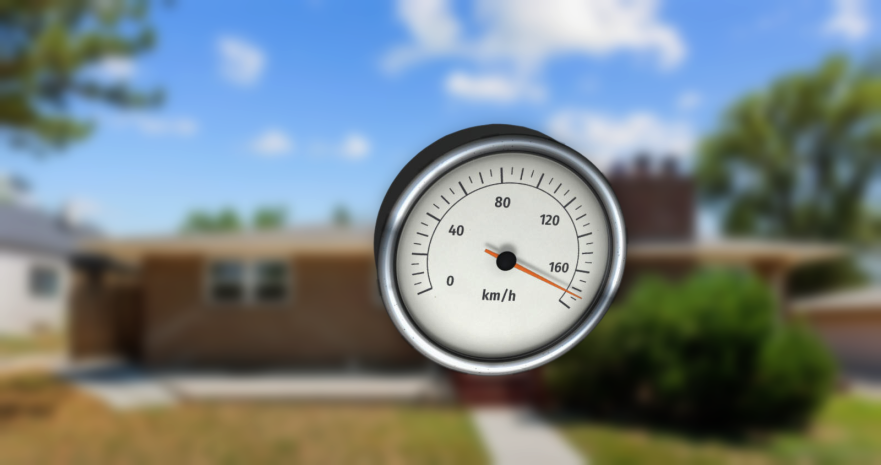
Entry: 172.5 km/h
